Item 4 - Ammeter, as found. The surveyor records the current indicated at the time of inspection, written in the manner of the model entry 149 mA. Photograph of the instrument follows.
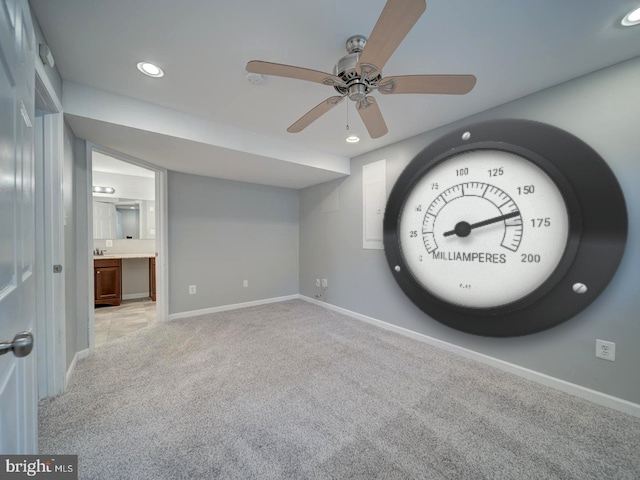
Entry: 165 mA
